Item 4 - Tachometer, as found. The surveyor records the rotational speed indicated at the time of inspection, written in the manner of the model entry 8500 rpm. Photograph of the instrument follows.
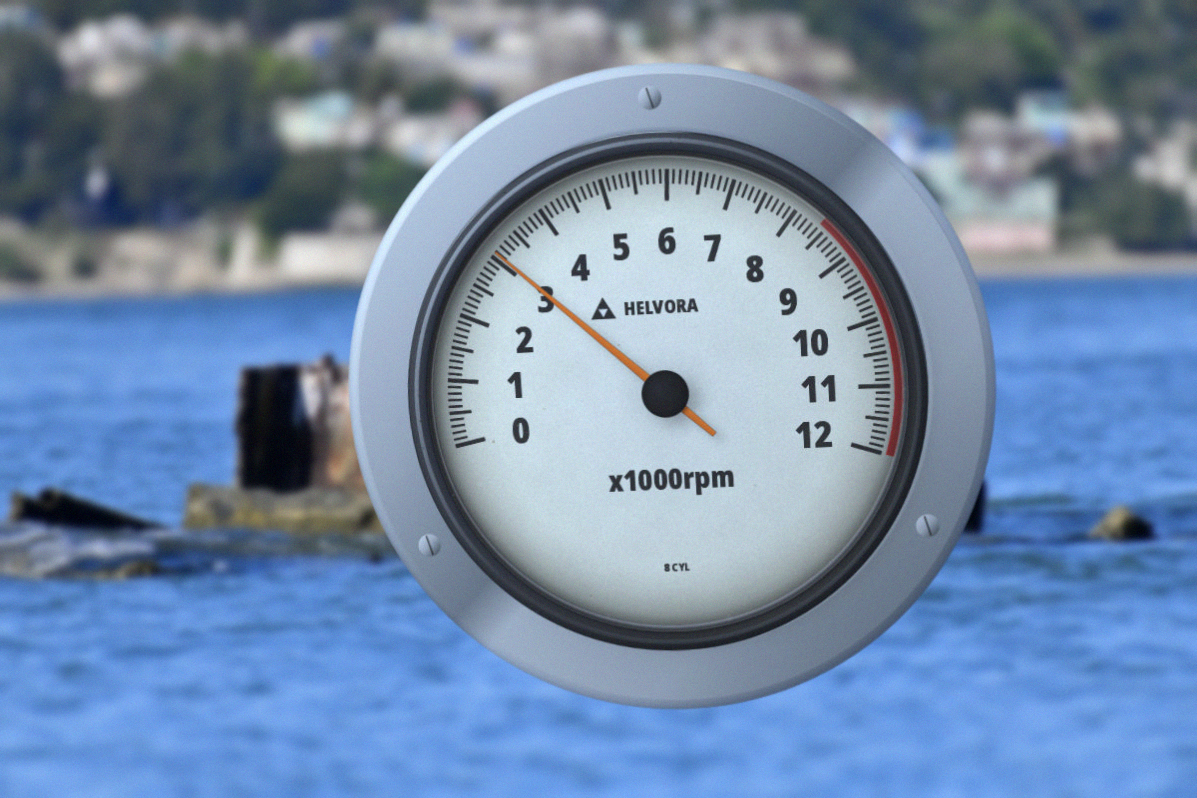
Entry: 3100 rpm
